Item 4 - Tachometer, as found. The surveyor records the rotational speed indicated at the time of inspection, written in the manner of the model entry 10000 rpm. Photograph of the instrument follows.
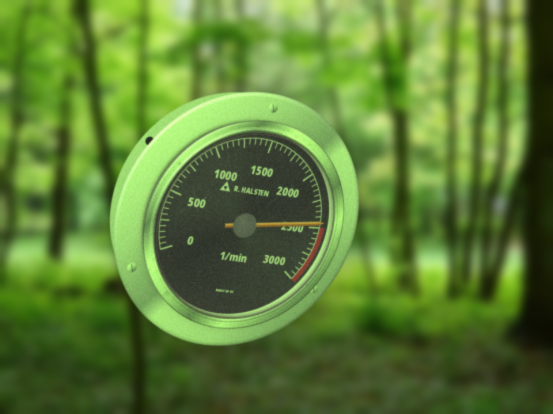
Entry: 2450 rpm
